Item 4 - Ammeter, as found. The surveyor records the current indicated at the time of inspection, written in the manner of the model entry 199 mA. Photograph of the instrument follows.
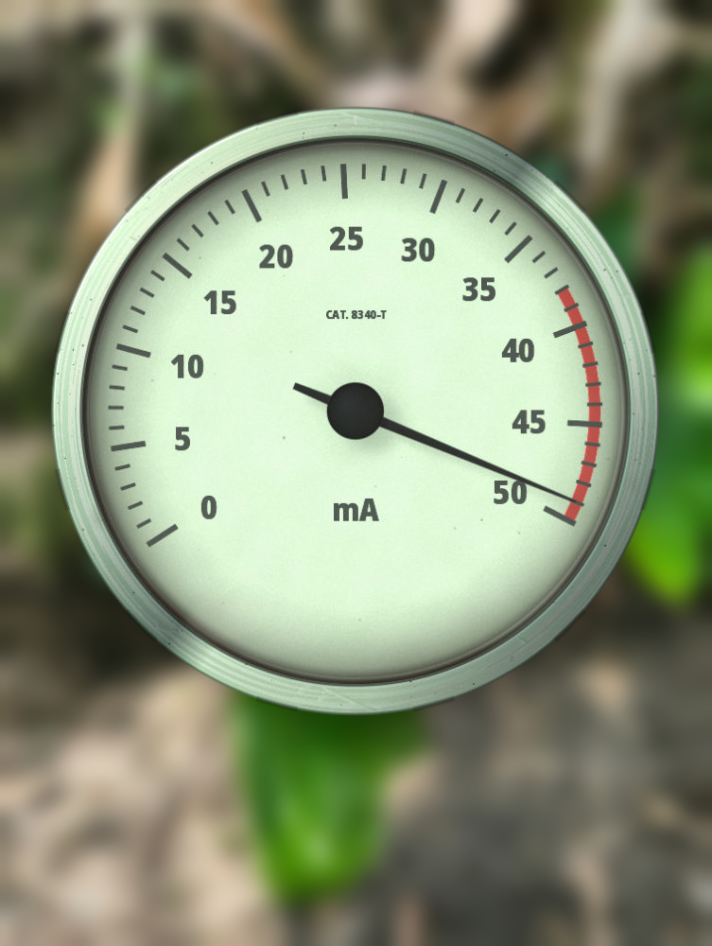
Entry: 49 mA
